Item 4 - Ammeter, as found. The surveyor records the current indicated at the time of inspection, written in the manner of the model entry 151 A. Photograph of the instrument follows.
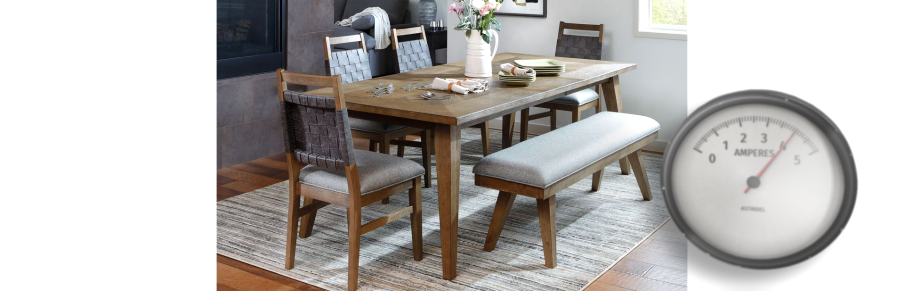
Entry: 4 A
